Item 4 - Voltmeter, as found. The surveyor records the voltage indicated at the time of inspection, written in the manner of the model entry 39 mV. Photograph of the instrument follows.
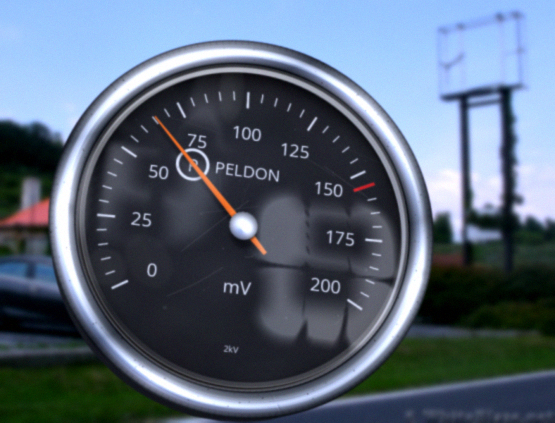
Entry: 65 mV
